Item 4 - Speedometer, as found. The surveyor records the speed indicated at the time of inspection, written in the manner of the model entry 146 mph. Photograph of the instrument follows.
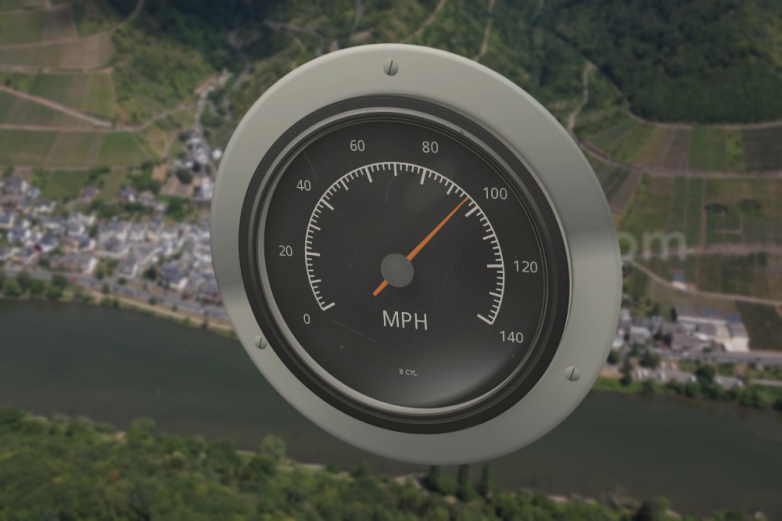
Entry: 96 mph
